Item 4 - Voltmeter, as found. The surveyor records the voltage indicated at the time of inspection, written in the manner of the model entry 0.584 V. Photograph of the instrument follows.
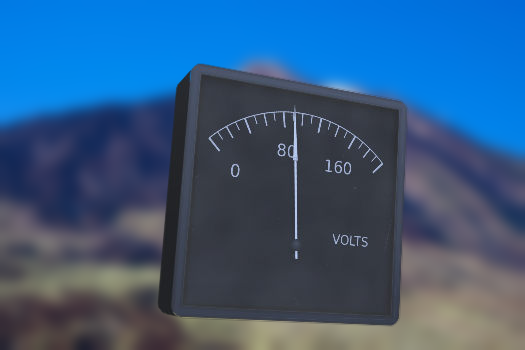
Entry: 90 V
